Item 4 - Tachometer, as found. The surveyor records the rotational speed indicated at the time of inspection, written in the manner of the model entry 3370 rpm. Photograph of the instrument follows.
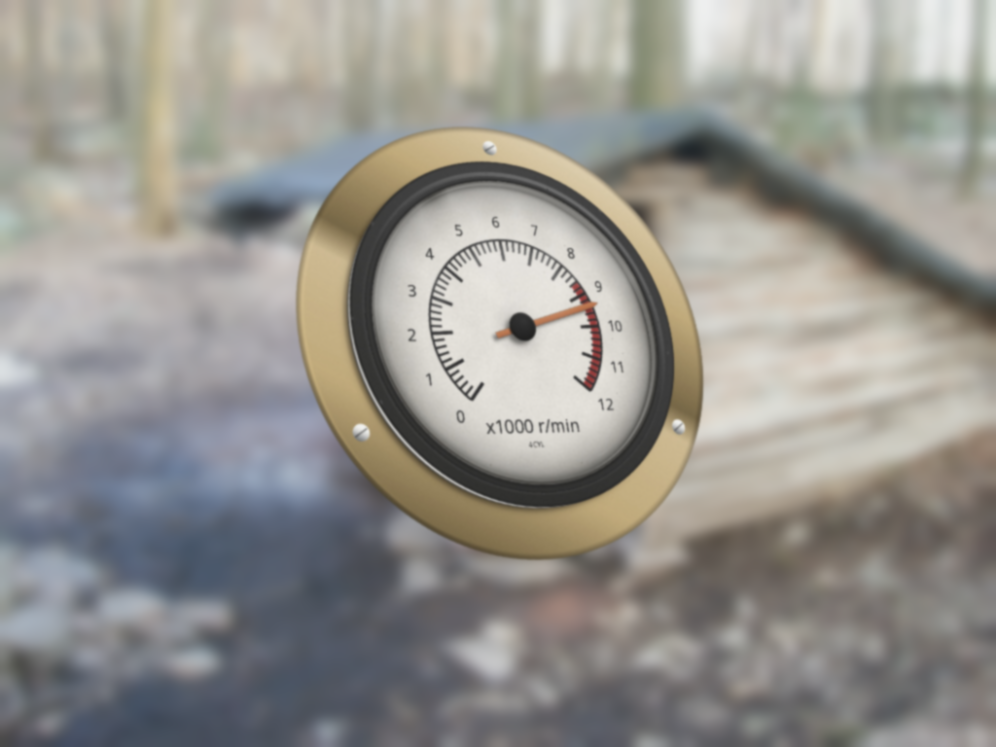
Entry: 9400 rpm
